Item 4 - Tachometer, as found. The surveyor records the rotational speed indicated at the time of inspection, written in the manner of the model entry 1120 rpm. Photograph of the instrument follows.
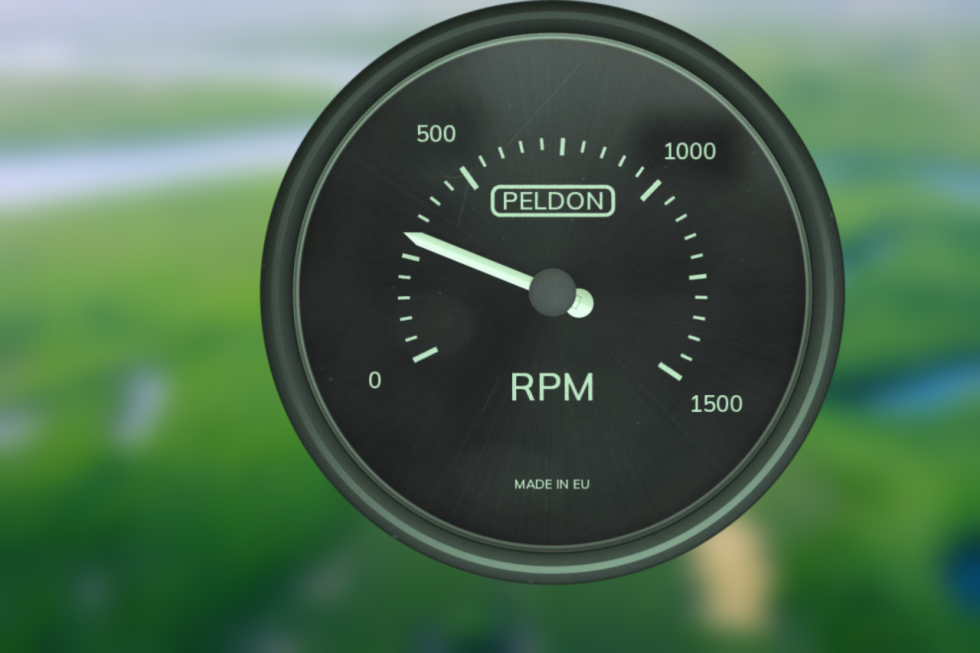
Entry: 300 rpm
